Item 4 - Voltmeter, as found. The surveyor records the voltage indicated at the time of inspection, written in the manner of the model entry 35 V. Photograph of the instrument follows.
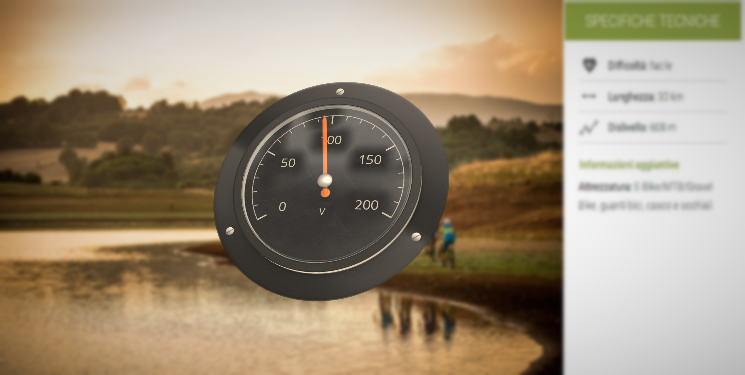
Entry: 95 V
